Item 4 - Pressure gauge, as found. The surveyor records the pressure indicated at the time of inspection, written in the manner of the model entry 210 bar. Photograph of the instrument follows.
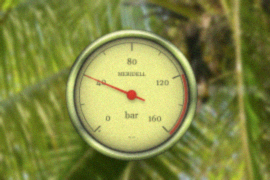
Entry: 40 bar
